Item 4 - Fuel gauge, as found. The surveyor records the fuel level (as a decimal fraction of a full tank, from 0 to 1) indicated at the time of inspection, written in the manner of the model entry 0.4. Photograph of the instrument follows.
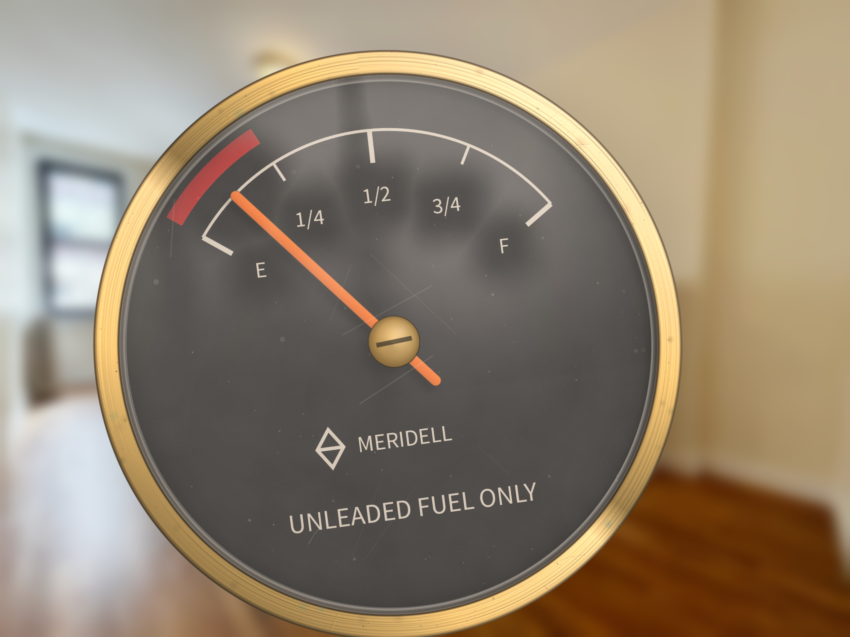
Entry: 0.125
